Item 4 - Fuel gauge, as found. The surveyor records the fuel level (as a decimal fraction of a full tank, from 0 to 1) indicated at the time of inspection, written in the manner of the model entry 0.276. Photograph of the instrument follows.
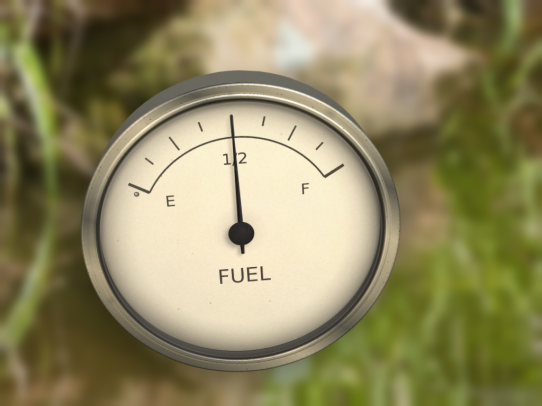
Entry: 0.5
